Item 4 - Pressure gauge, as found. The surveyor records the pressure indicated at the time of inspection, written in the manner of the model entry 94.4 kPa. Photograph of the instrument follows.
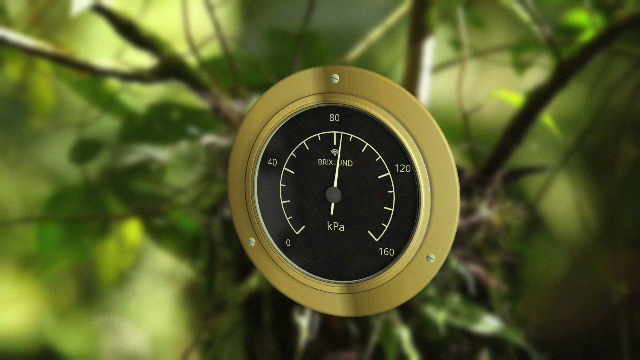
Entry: 85 kPa
